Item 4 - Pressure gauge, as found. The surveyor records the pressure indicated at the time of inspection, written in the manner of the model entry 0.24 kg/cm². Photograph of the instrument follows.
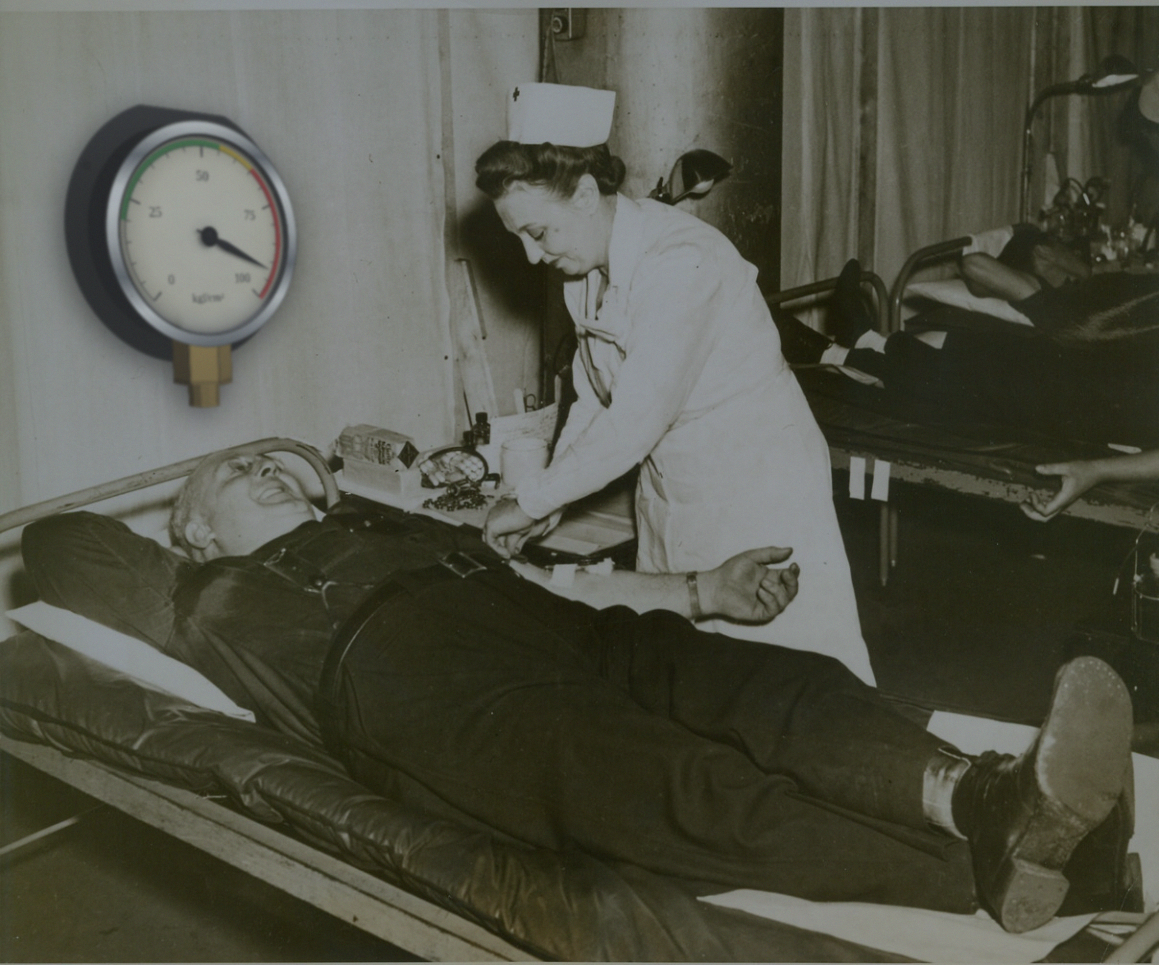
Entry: 92.5 kg/cm²
